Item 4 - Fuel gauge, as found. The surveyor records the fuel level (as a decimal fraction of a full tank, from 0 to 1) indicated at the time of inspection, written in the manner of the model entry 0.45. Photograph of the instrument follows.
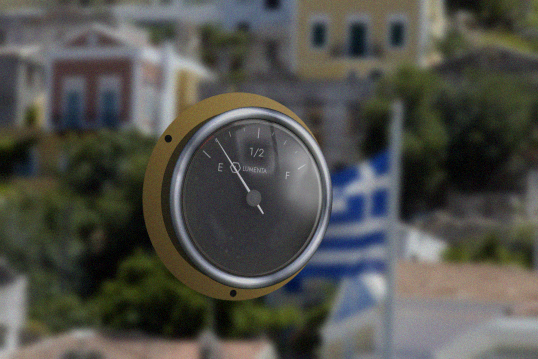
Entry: 0.125
